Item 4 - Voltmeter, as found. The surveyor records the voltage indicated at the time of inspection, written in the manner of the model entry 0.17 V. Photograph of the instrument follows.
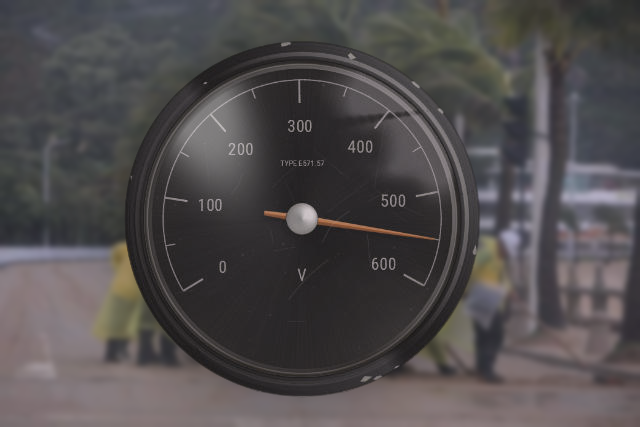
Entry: 550 V
